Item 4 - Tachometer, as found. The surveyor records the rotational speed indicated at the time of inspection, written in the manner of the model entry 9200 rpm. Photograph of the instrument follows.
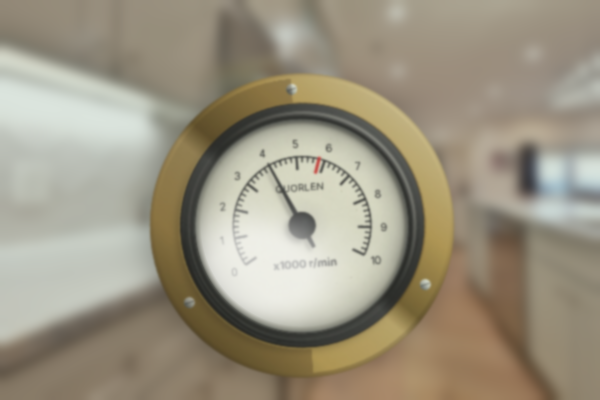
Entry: 4000 rpm
